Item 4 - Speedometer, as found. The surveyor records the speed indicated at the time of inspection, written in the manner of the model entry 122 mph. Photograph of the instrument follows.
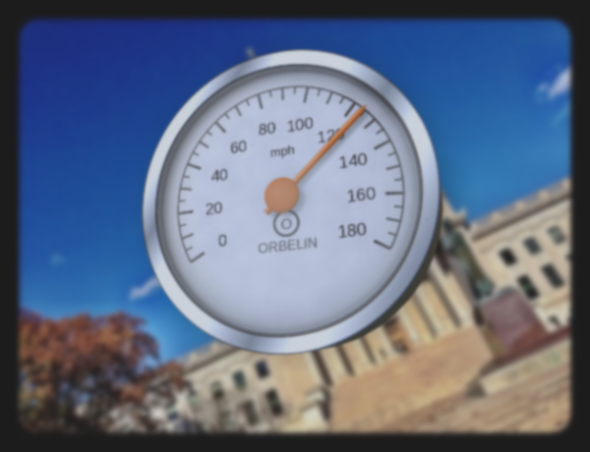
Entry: 125 mph
